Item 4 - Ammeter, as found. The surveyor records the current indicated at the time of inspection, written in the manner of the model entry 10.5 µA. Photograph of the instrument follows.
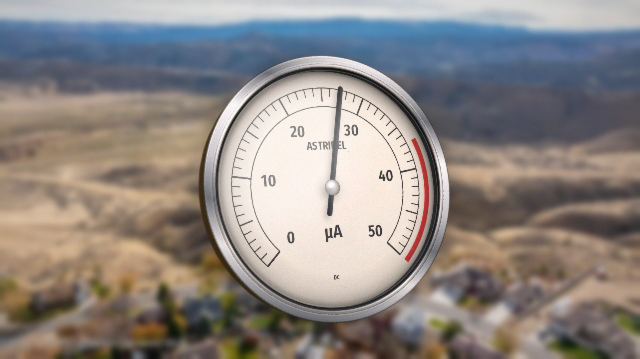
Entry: 27 µA
